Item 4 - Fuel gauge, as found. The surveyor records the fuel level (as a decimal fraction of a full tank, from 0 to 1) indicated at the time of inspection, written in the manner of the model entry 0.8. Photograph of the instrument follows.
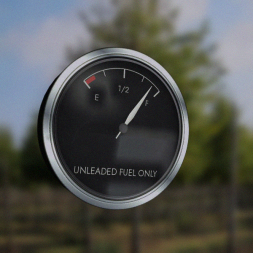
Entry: 0.875
